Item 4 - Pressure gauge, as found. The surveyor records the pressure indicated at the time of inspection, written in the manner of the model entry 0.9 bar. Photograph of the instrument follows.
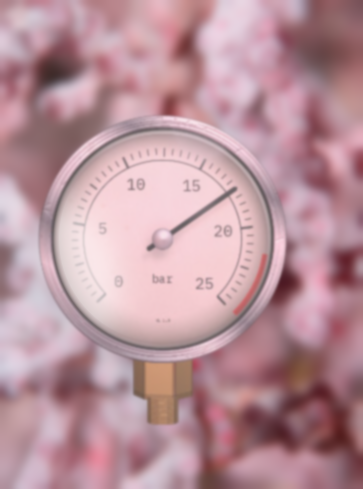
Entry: 17.5 bar
